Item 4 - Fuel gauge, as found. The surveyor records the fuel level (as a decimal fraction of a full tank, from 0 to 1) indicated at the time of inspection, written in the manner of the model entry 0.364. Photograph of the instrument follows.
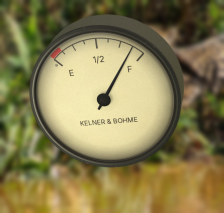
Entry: 0.875
